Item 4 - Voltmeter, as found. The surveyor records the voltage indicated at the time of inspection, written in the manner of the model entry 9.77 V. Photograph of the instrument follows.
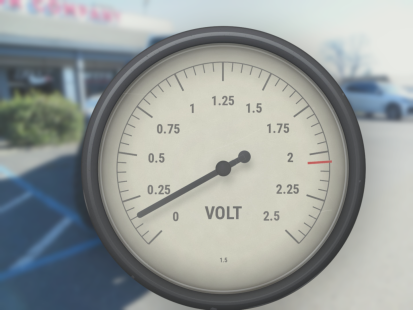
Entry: 0.15 V
